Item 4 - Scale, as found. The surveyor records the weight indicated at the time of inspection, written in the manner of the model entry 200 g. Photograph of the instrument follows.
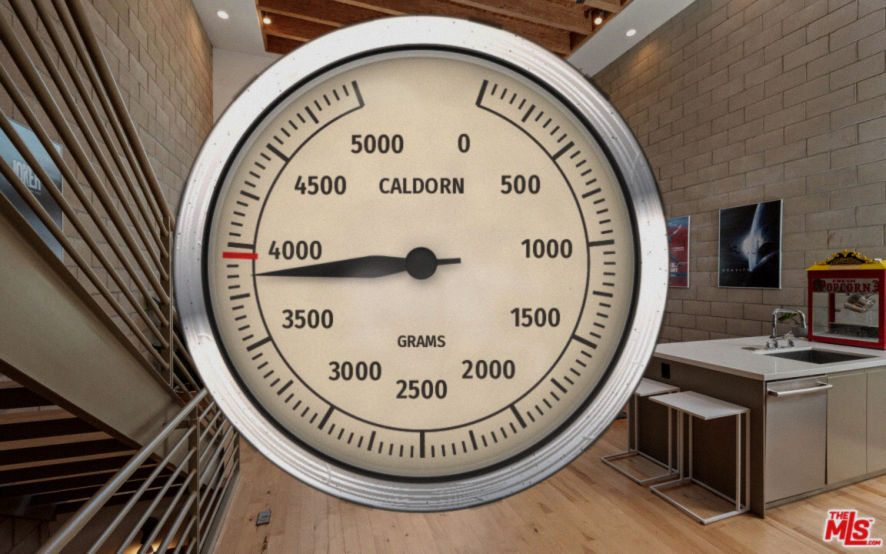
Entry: 3850 g
